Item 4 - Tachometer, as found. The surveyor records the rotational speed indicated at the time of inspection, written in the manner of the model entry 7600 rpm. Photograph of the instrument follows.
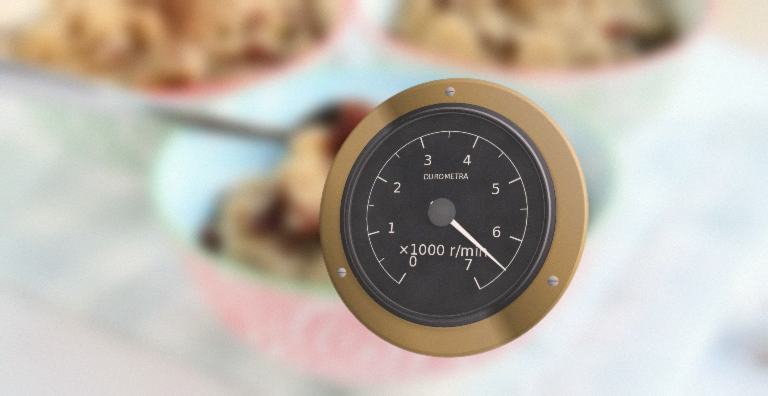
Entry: 6500 rpm
